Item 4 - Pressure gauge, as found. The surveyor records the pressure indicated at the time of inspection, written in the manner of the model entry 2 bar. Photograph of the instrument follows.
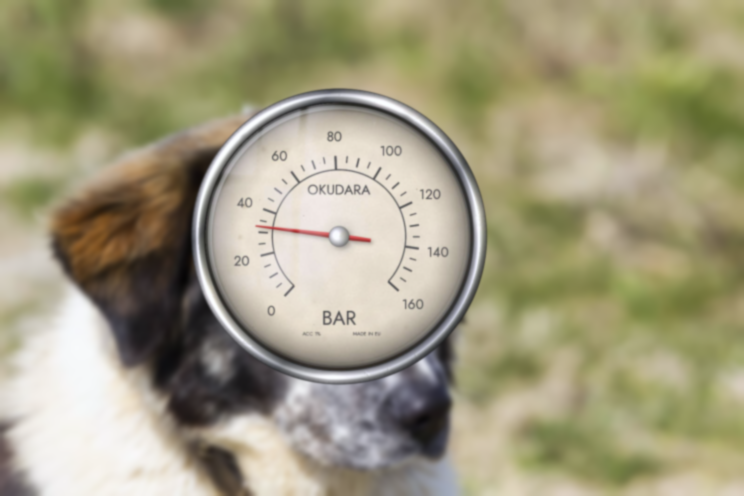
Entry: 32.5 bar
